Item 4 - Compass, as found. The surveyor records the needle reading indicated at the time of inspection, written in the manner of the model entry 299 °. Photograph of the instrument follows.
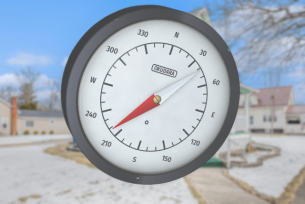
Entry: 220 °
